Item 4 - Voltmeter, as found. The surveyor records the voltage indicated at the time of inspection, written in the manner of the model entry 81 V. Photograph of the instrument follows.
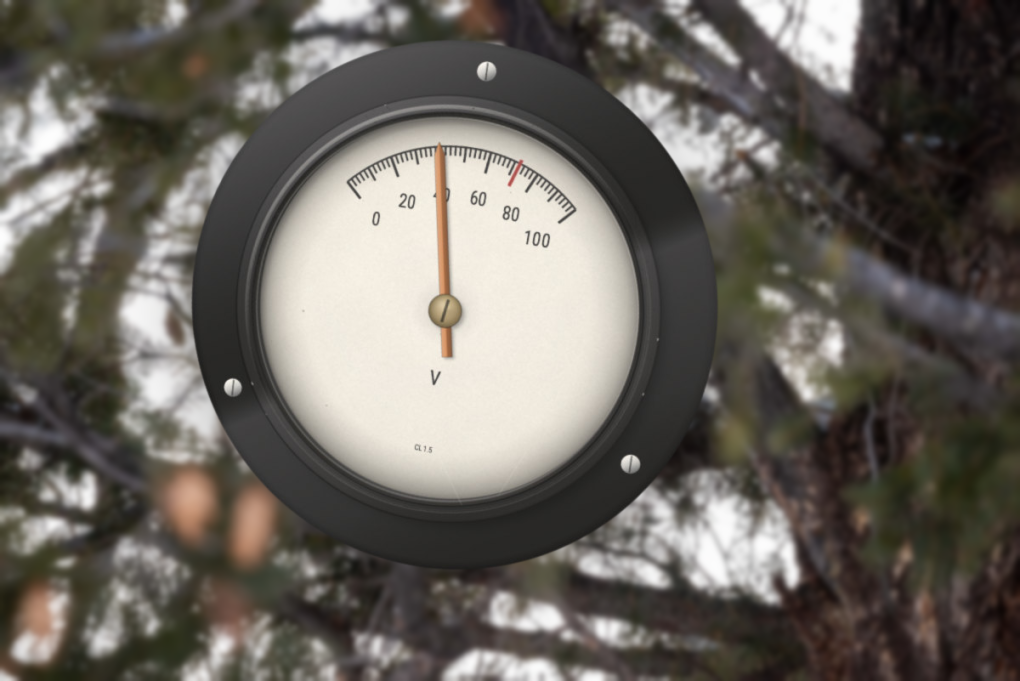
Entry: 40 V
